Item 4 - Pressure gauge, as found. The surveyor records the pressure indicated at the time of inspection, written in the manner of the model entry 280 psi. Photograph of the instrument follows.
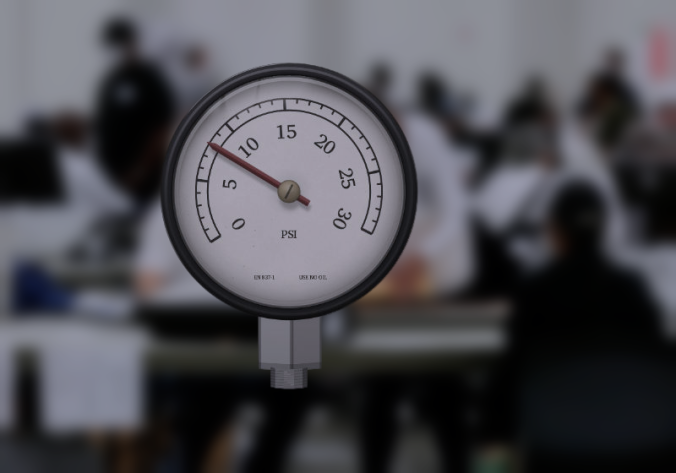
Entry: 8 psi
